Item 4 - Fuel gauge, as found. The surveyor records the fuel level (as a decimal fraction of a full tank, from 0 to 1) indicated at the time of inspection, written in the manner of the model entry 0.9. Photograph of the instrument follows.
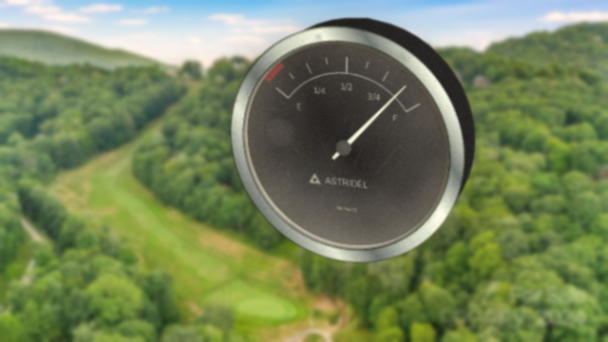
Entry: 0.875
